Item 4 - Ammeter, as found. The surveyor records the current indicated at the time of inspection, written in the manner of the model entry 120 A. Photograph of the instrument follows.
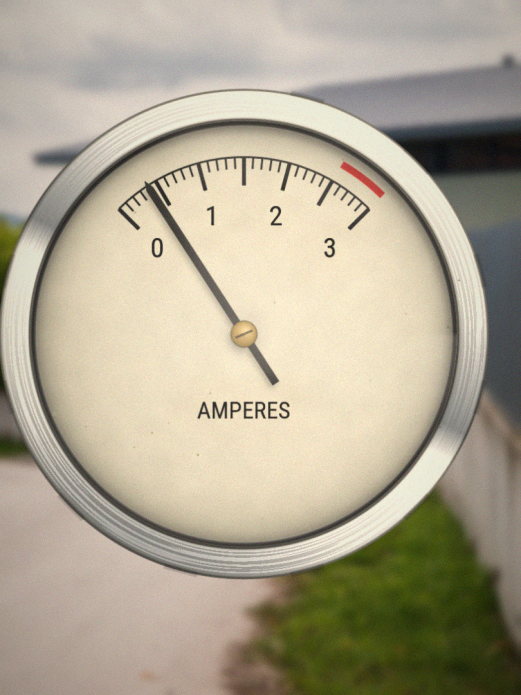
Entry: 0.4 A
